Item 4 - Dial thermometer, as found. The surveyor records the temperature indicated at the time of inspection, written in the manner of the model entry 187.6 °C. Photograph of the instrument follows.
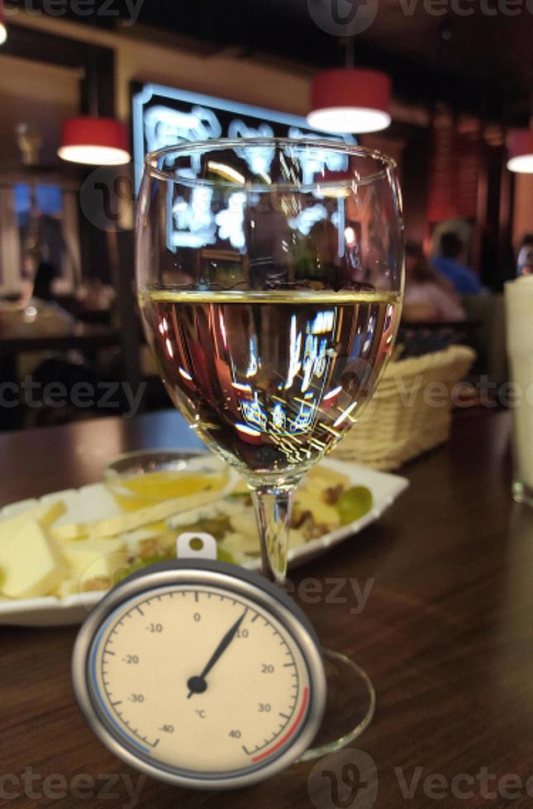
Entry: 8 °C
